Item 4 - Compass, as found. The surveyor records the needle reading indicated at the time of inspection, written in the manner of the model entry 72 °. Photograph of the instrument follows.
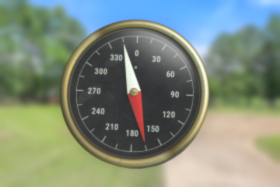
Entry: 165 °
